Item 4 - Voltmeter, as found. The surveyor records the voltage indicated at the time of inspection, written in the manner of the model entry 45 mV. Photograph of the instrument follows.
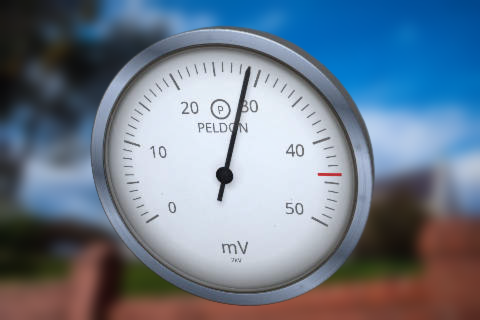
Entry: 29 mV
